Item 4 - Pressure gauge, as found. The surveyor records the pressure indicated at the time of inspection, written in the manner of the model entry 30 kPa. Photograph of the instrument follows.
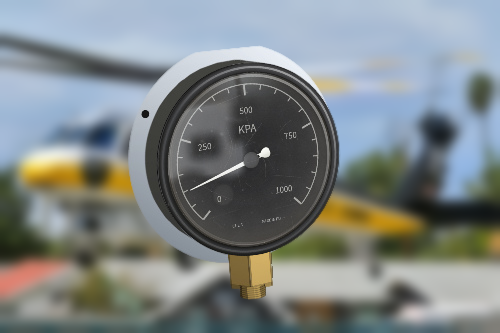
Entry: 100 kPa
